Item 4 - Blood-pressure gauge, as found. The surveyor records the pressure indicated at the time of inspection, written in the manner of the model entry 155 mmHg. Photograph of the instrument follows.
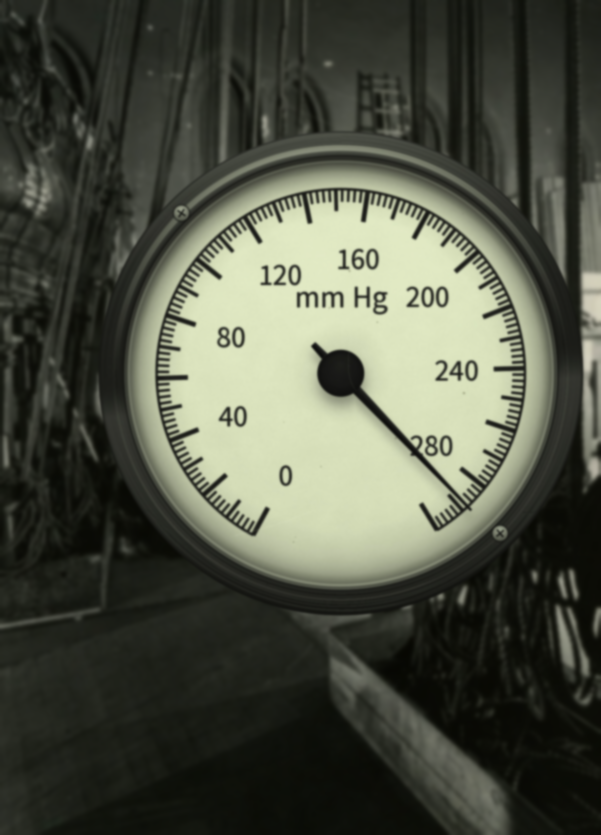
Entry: 288 mmHg
